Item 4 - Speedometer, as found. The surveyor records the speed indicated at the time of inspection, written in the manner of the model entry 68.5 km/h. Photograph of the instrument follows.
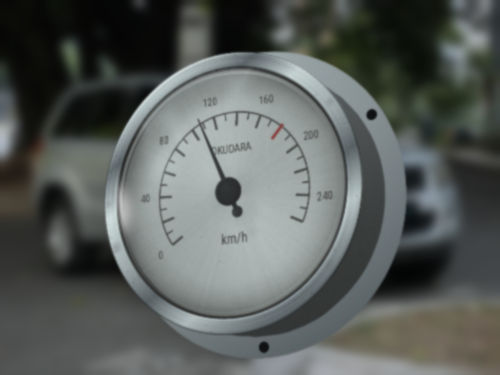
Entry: 110 km/h
